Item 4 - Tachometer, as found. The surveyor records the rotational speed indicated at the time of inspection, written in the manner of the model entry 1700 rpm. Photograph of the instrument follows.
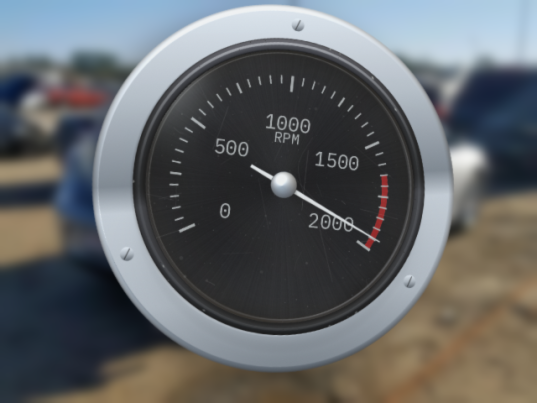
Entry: 1950 rpm
